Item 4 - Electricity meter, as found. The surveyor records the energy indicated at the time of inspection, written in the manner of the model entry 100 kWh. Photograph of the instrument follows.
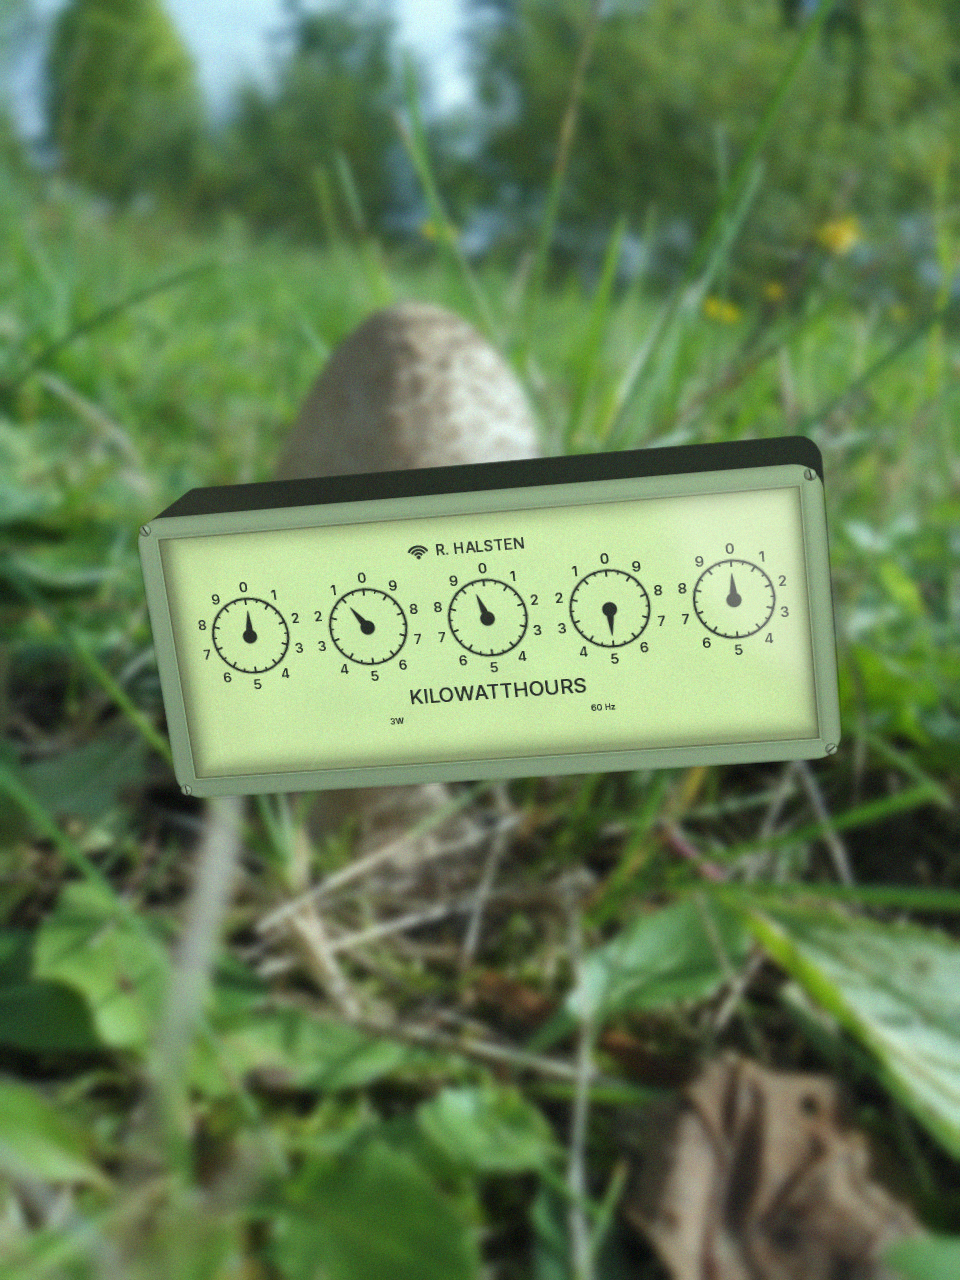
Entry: 950 kWh
